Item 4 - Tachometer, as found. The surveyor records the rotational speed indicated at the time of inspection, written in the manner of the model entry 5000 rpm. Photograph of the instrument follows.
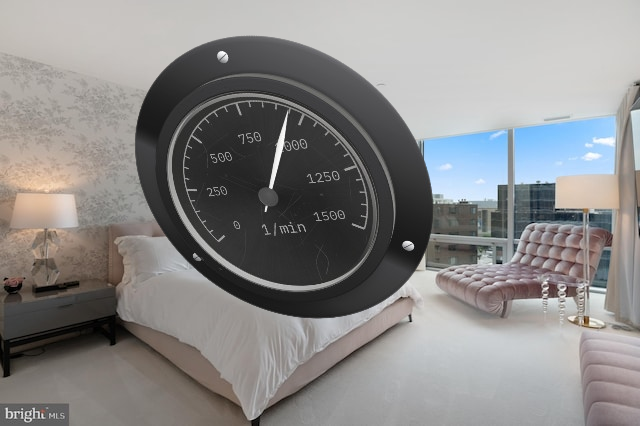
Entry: 950 rpm
